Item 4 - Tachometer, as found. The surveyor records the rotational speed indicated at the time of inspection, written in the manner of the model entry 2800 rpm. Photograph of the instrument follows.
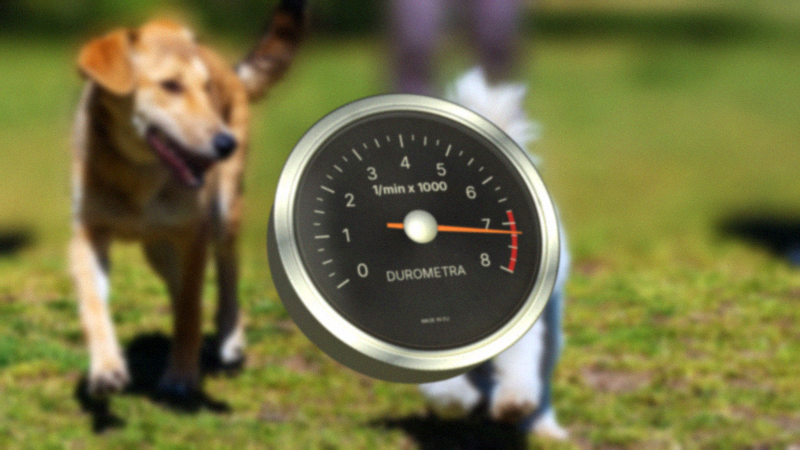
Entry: 7250 rpm
